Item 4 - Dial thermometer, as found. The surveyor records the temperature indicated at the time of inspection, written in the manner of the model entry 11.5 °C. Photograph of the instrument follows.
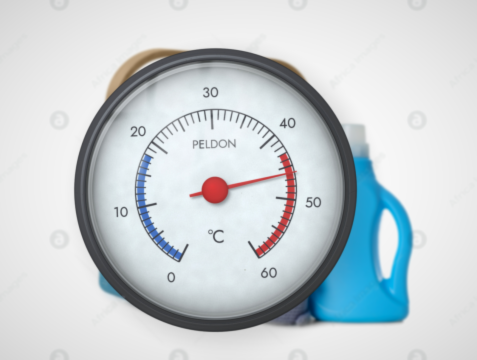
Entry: 46 °C
